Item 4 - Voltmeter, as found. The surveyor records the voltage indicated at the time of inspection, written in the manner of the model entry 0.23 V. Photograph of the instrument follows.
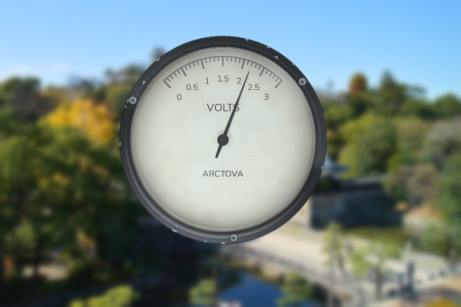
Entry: 2.2 V
